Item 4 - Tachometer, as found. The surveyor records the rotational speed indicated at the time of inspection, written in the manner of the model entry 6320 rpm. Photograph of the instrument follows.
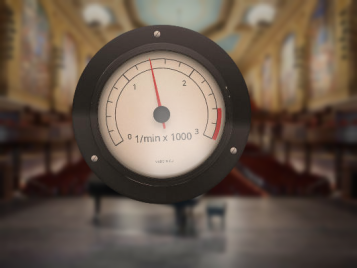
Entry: 1400 rpm
